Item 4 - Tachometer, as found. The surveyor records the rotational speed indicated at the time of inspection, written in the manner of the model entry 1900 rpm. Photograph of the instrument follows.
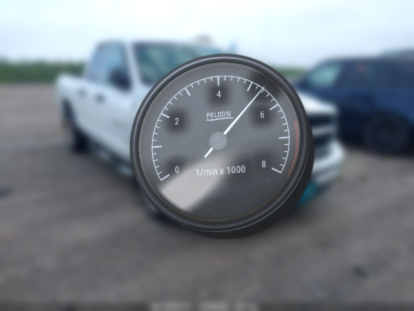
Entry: 5400 rpm
